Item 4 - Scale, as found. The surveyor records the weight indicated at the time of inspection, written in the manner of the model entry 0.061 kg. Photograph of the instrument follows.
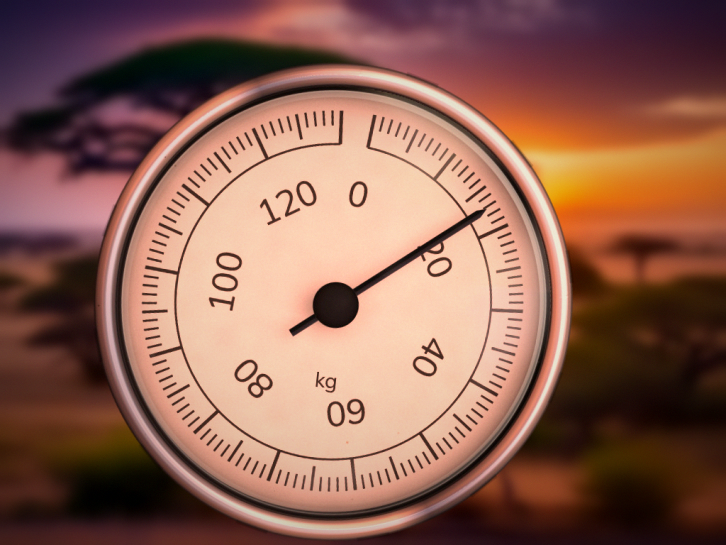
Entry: 17 kg
